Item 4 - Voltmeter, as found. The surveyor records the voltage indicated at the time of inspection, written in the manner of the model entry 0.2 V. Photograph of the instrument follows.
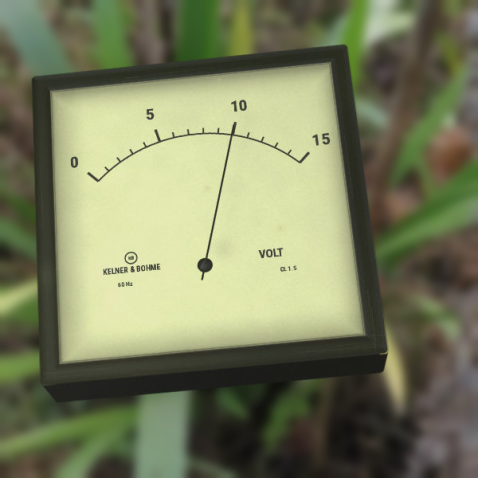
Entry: 10 V
